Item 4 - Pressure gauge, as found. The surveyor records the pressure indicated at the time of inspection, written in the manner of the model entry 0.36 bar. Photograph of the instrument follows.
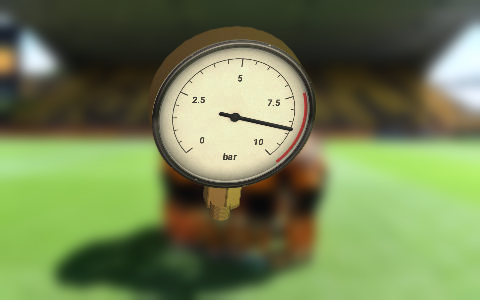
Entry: 8.75 bar
